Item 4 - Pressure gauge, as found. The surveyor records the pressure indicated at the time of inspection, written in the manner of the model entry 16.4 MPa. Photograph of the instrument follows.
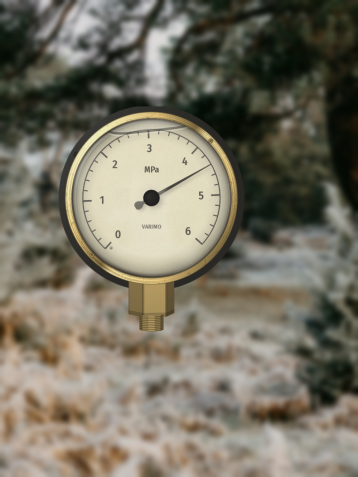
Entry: 4.4 MPa
